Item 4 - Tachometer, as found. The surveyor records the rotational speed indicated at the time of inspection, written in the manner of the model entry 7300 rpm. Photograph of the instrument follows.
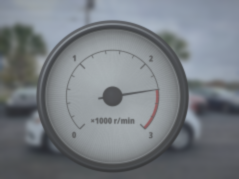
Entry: 2400 rpm
